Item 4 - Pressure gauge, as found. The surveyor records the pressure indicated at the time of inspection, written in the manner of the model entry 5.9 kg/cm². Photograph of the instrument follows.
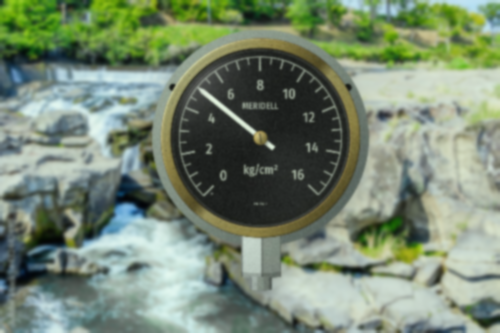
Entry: 5 kg/cm²
